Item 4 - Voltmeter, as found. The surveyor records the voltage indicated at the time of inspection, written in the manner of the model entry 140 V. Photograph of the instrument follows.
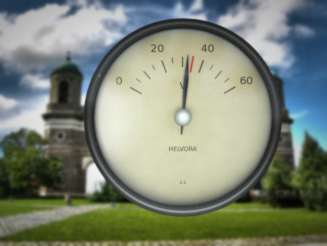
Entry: 32.5 V
